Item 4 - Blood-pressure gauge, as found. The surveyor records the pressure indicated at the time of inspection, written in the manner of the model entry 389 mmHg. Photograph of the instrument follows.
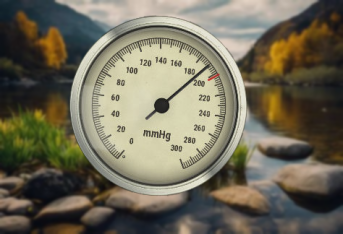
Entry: 190 mmHg
